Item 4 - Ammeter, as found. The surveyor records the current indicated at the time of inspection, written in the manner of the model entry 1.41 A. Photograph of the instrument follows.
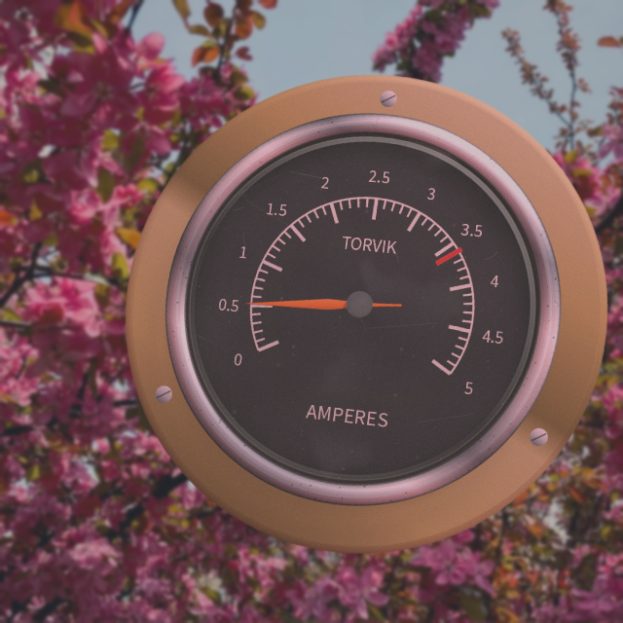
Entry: 0.5 A
